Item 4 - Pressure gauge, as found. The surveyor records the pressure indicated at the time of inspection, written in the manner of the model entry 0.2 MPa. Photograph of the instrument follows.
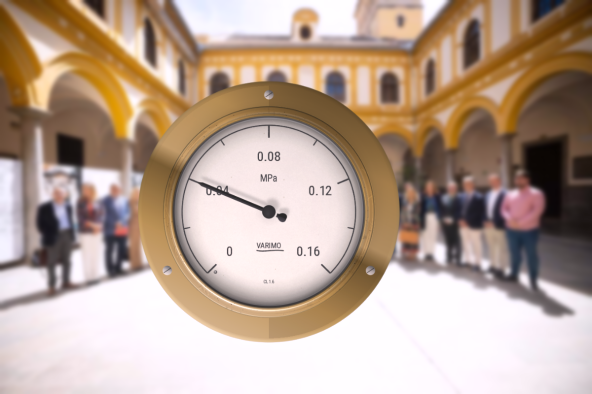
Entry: 0.04 MPa
